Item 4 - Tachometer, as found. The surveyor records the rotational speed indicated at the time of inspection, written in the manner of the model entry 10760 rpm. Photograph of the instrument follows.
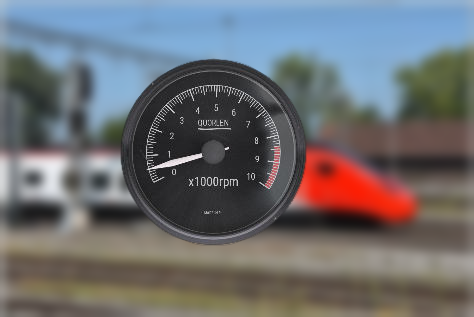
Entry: 500 rpm
